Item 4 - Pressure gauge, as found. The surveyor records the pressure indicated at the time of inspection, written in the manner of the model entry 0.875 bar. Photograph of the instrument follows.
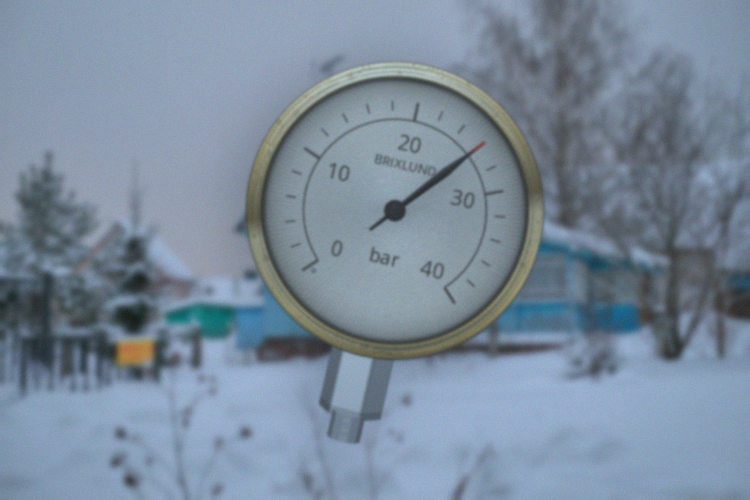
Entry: 26 bar
